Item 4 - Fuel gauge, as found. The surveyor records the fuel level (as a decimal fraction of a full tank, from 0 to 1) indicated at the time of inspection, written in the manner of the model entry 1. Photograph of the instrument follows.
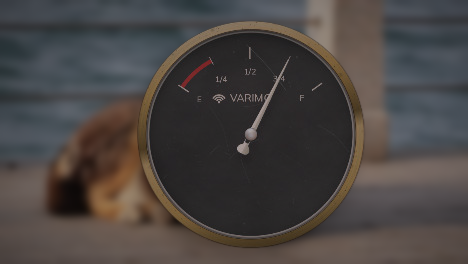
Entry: 0.75
